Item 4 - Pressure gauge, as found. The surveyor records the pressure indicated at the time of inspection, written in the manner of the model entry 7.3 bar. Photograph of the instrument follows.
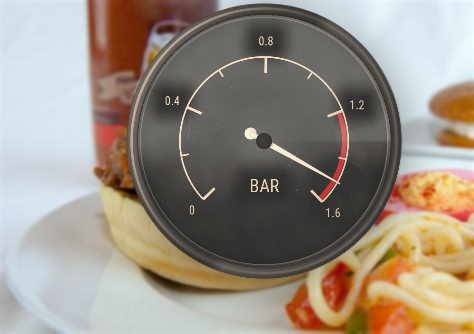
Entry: 1.5 bar
